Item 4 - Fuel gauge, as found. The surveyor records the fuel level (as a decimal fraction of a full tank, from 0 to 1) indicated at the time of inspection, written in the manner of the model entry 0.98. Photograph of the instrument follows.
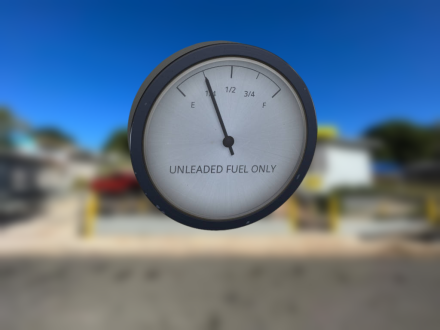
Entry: 0.25
